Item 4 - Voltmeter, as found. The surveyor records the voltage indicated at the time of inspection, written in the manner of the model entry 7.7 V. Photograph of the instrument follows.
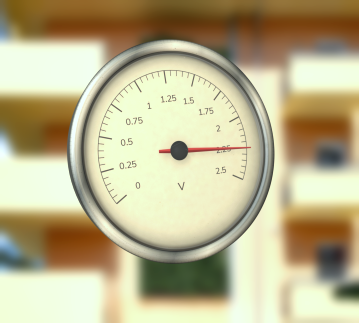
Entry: 2.25 V
